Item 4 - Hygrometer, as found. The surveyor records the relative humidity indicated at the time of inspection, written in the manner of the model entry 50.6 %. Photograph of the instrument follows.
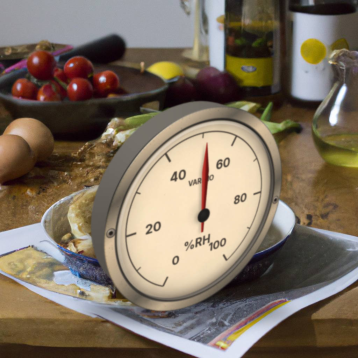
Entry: 50 %
